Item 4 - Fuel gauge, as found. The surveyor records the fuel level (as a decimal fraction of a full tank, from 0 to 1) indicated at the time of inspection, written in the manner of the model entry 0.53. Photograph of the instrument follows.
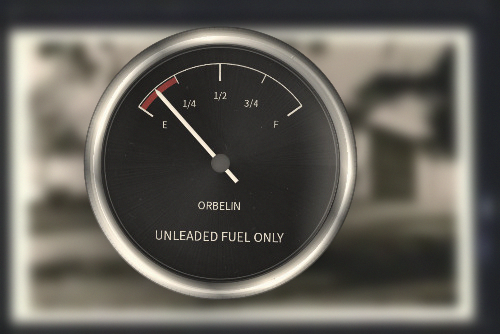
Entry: 0.125
